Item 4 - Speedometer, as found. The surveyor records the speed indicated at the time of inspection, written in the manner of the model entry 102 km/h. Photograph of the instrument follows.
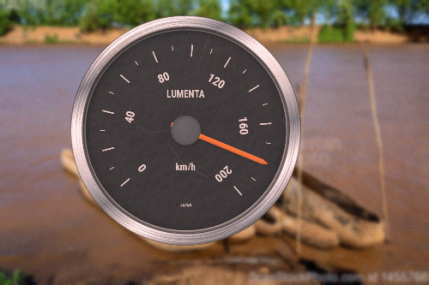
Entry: 180 km/h
